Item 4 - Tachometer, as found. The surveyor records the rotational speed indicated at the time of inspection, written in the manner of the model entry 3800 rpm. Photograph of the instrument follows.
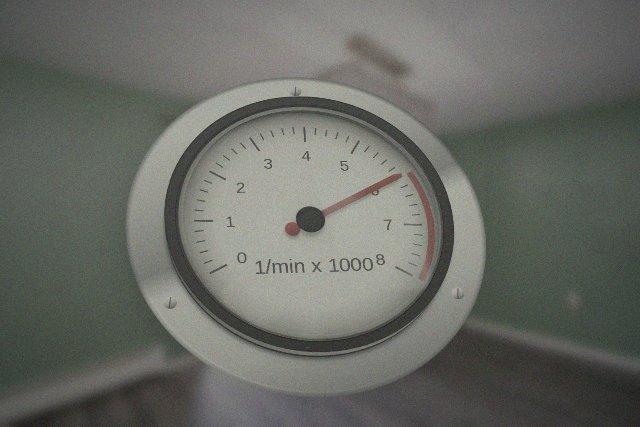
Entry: 6000 rpm
